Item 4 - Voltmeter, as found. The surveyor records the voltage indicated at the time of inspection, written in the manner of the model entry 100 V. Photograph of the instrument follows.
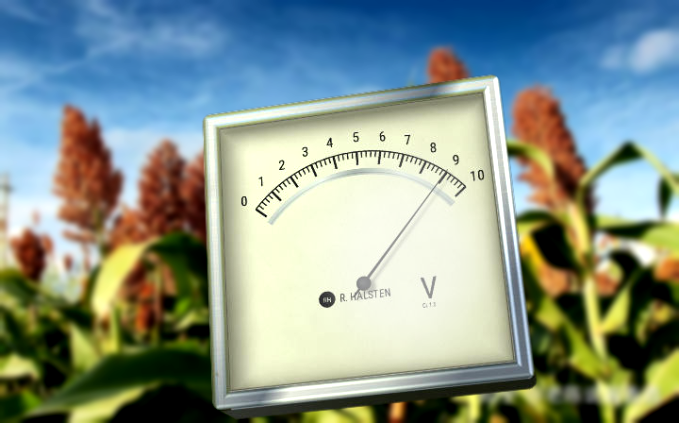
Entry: 9 V
